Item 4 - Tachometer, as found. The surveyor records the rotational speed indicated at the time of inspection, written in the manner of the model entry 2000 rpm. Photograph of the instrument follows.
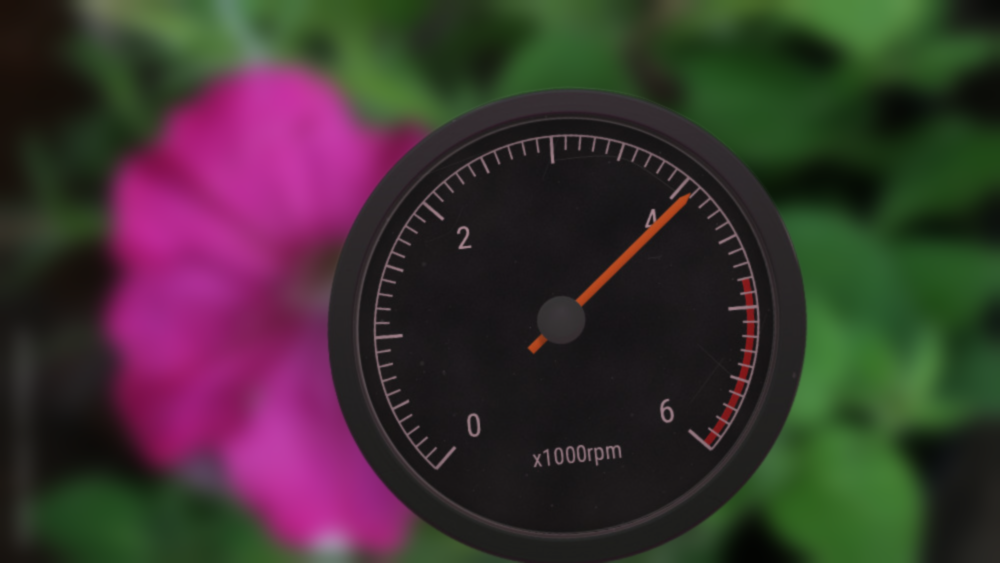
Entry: 4100 rpm
